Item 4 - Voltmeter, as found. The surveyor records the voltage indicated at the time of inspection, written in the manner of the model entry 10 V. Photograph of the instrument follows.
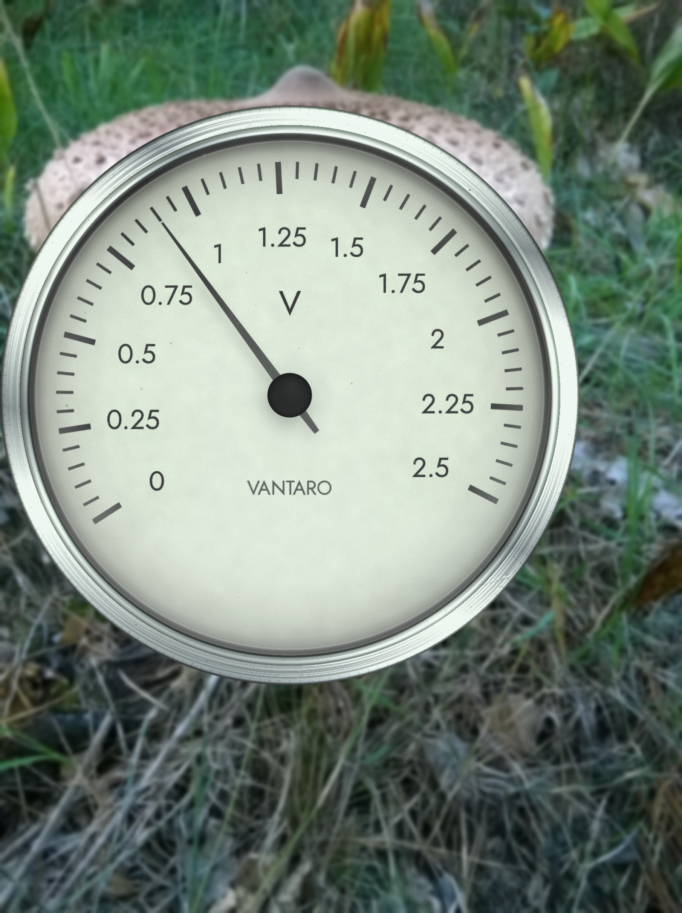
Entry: 0.9 V
